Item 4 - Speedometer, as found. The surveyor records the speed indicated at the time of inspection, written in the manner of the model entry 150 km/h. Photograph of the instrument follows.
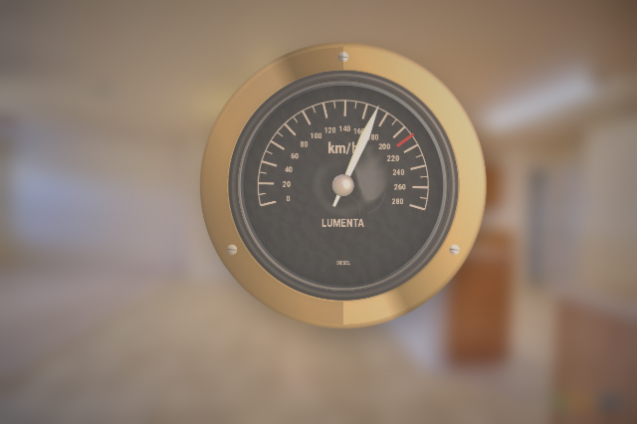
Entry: 170 km/h
